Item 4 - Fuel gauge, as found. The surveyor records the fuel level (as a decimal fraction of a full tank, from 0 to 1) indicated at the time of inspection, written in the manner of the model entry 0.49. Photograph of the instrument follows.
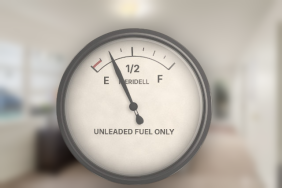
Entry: 0.25
